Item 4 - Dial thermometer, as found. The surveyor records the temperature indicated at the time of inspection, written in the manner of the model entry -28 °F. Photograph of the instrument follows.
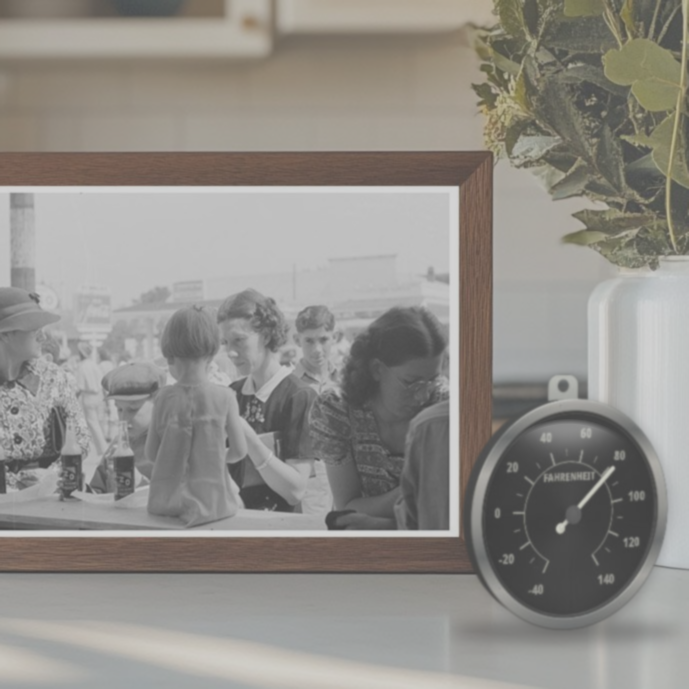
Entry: 80 °F
